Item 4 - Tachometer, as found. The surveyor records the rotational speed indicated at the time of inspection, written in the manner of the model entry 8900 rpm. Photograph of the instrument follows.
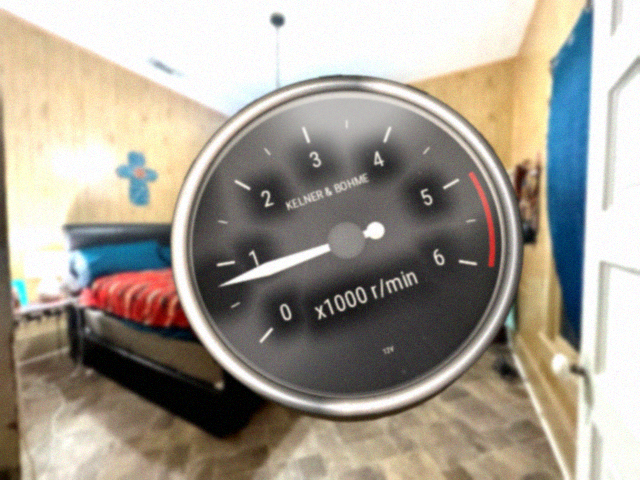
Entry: 750 rpm
